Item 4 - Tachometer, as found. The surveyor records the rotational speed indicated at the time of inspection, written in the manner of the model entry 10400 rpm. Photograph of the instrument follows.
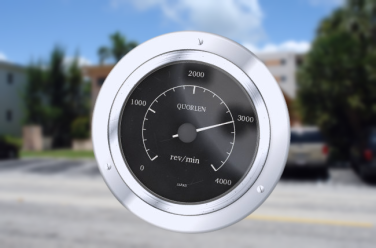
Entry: 3000 rpm
